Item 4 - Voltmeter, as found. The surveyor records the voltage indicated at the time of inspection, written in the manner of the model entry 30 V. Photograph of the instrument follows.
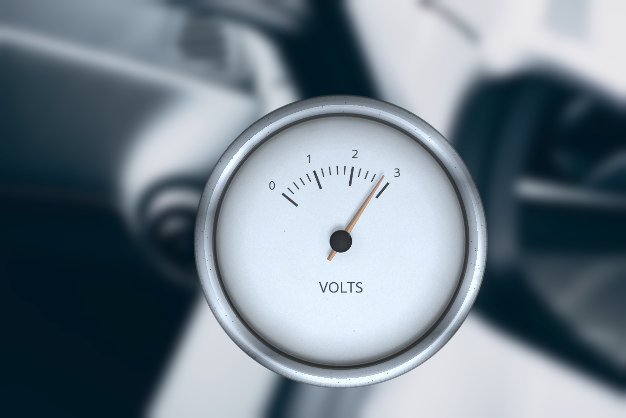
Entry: 2.8 V
